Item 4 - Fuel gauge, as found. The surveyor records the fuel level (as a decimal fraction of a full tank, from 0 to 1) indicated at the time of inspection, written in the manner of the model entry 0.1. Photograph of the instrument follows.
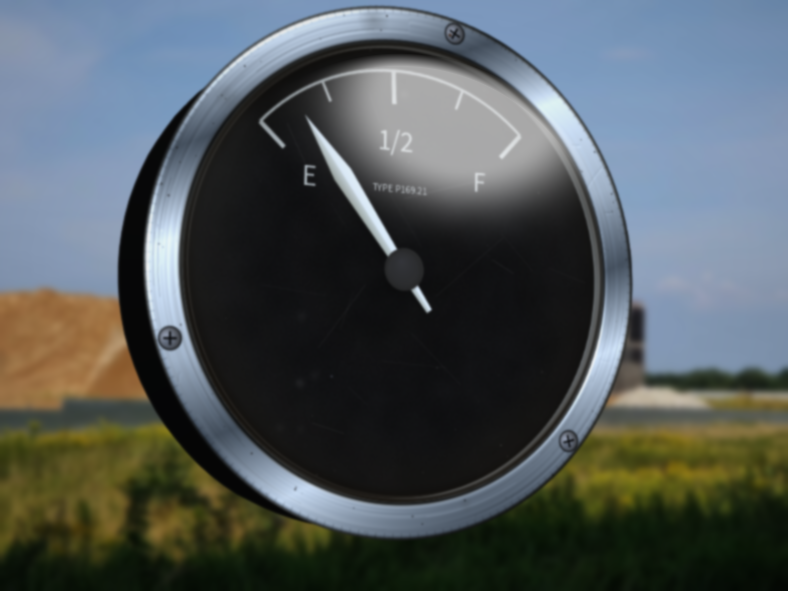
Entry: 0.125
